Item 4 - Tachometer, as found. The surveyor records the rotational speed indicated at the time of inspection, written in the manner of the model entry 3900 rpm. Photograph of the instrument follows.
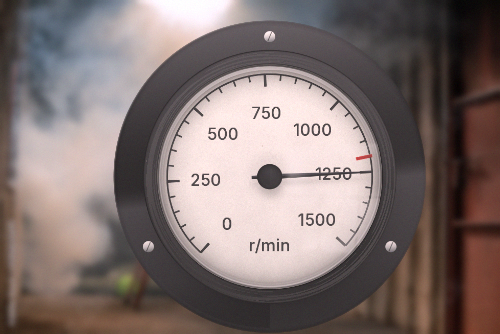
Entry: 1250 rpm
